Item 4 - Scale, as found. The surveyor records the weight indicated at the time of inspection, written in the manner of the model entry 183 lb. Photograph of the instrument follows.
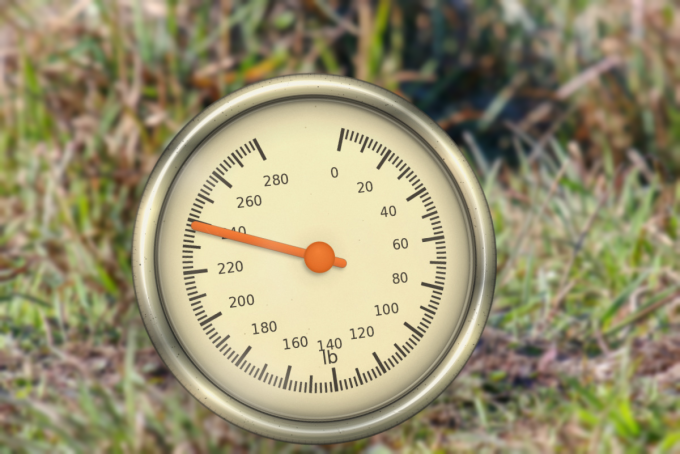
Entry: 238 lb
